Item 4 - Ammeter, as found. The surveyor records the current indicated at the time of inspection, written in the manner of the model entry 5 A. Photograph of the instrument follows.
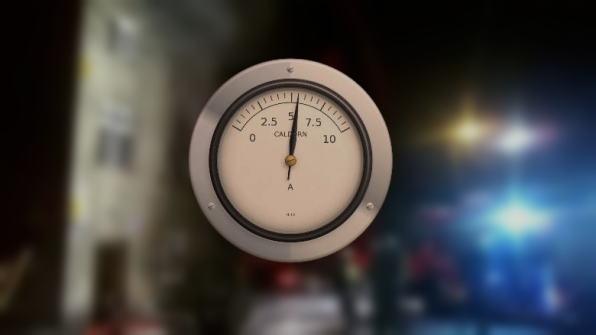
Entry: 5.5 A
